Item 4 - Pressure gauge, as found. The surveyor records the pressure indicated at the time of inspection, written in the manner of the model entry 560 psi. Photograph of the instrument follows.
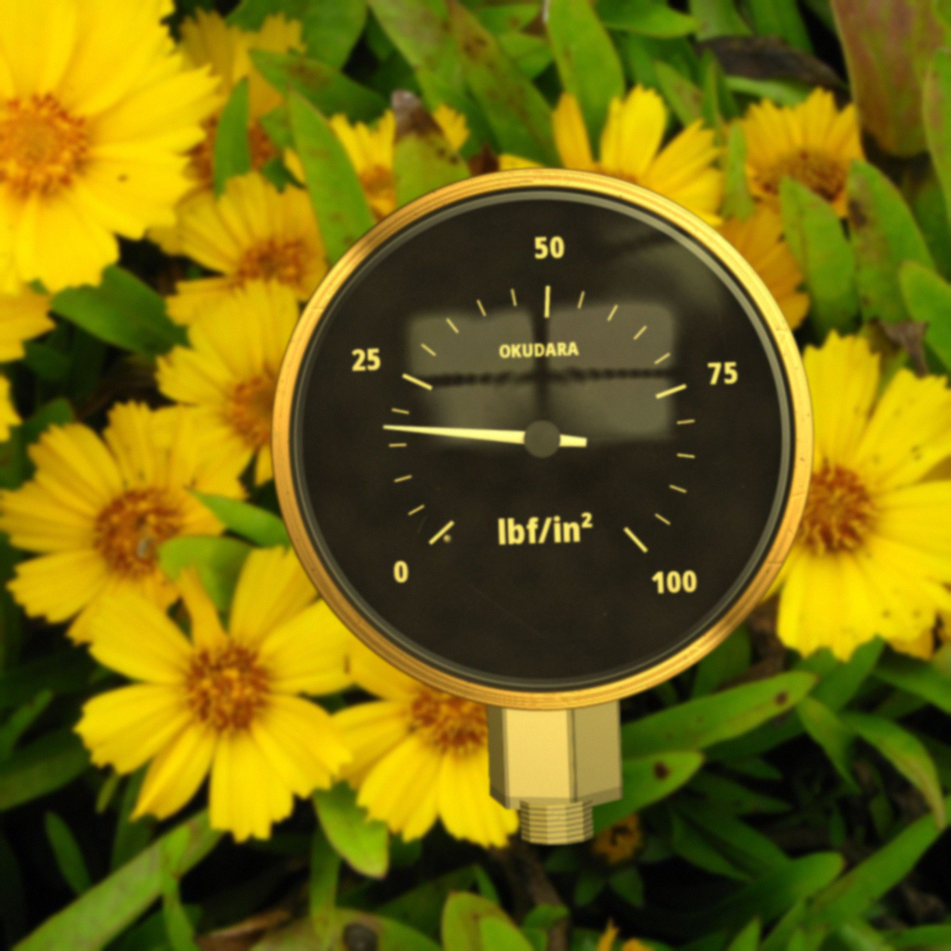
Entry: 17.5 psi
